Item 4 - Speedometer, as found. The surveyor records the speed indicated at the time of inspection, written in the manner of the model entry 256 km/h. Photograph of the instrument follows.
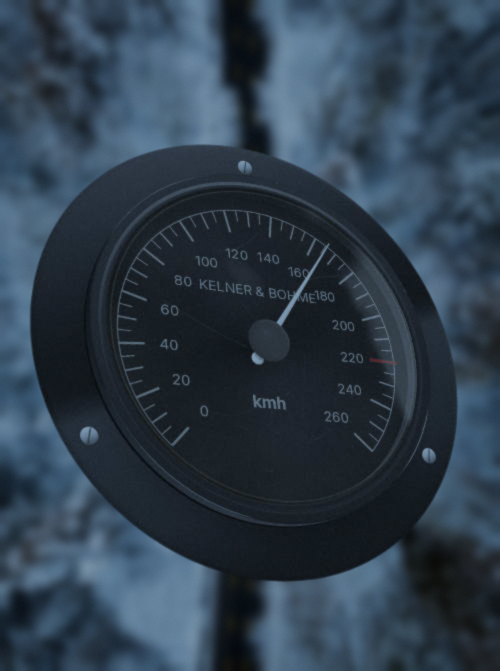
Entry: 165 km/h
